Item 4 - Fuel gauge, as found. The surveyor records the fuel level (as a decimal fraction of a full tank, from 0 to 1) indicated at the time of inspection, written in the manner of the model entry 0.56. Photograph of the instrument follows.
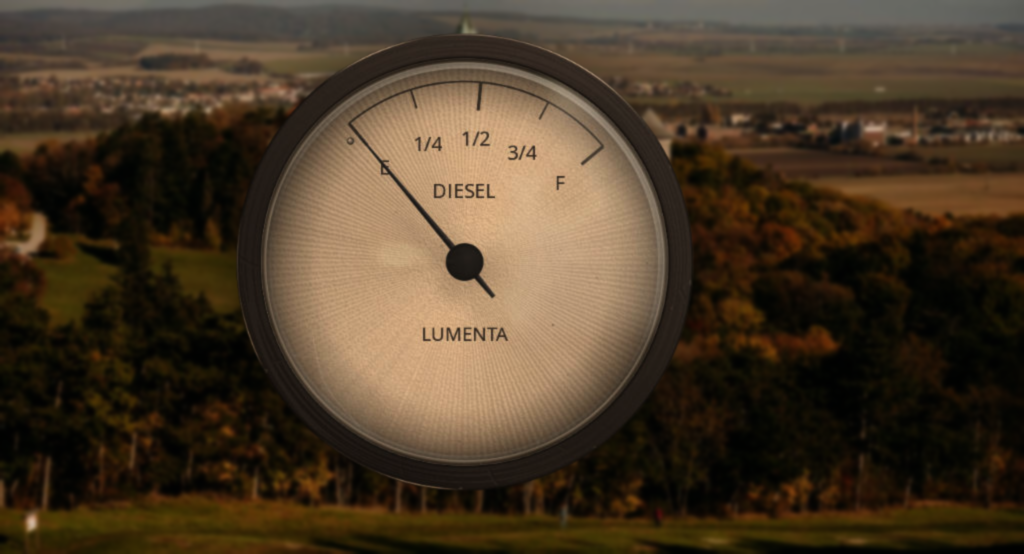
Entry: 0
